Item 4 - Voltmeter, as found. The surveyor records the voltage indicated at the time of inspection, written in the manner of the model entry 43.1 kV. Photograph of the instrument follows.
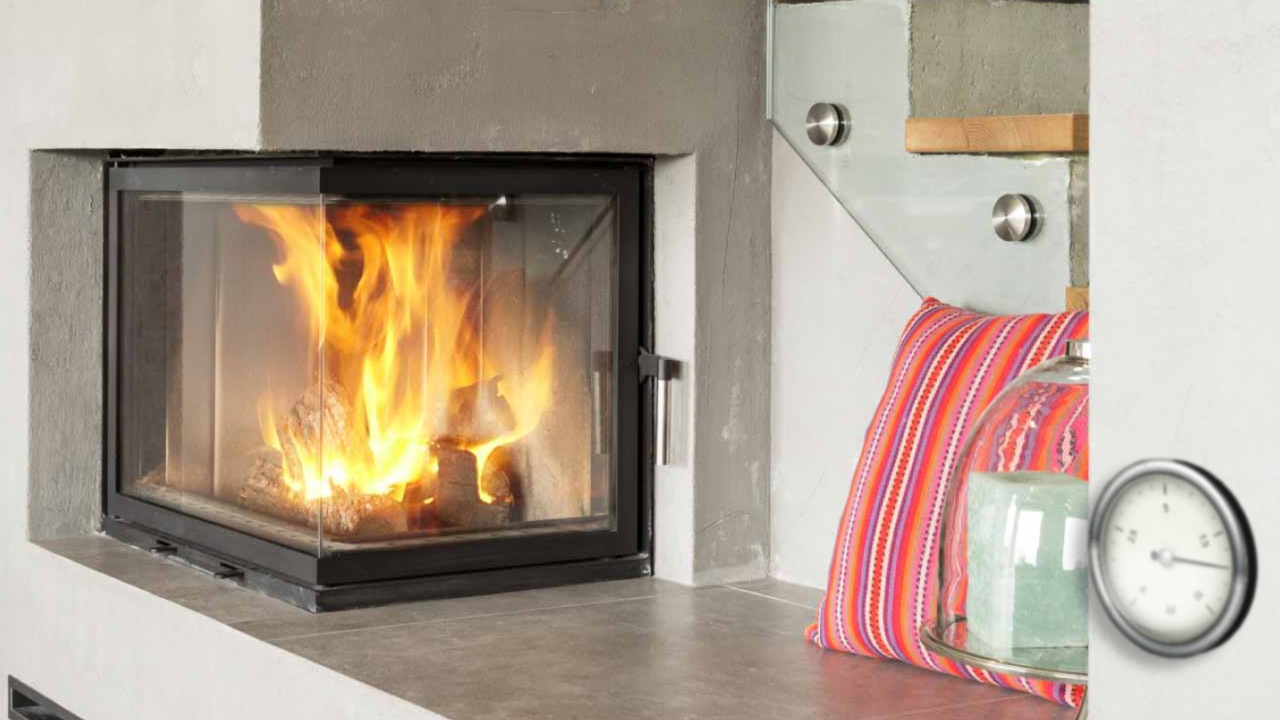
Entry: 8.5 kV
